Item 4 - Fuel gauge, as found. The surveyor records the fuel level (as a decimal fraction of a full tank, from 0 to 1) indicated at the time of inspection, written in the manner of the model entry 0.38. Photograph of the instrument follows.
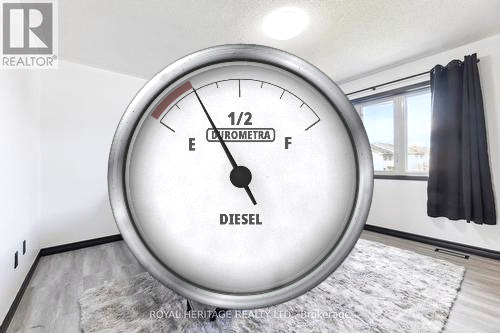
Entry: 0.25
